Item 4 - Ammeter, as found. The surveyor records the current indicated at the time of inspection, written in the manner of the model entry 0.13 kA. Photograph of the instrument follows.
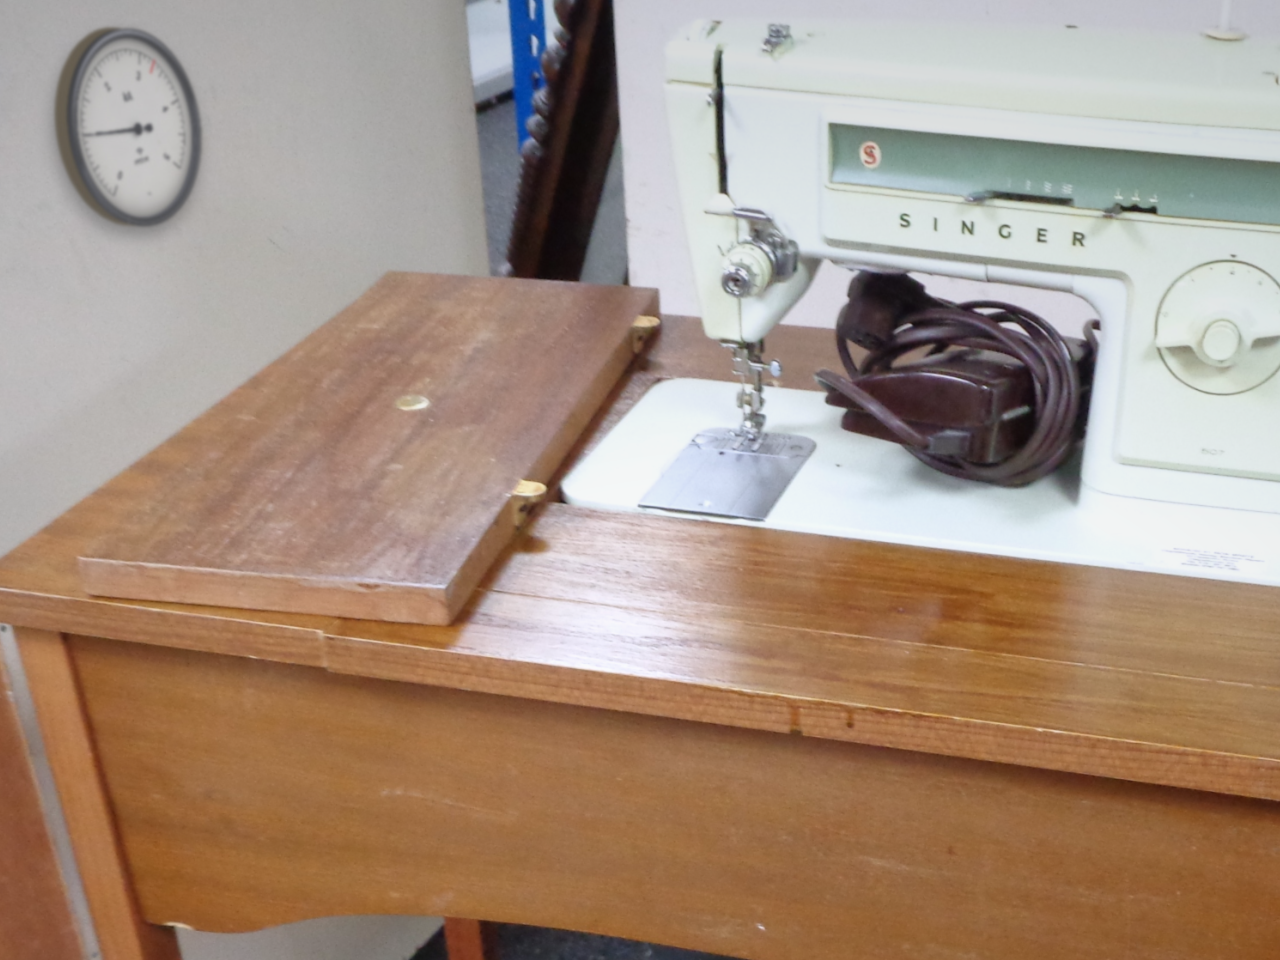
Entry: 1 kA
